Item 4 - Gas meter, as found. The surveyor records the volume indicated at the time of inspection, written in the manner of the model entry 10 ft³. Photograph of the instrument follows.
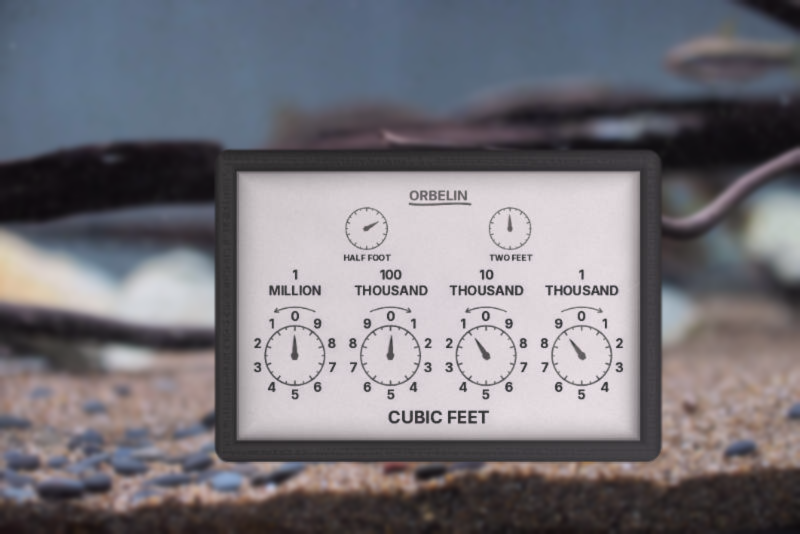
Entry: 900 ft³
